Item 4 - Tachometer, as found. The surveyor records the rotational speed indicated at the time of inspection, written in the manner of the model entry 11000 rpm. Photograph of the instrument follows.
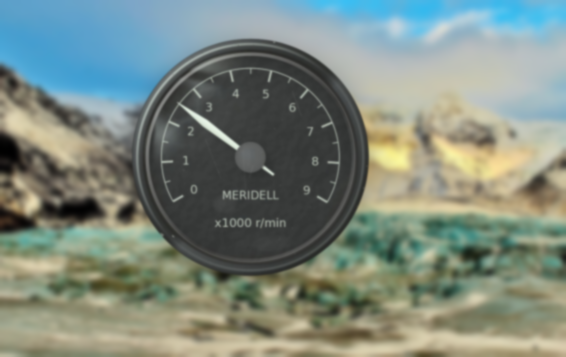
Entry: 2500 rpm
